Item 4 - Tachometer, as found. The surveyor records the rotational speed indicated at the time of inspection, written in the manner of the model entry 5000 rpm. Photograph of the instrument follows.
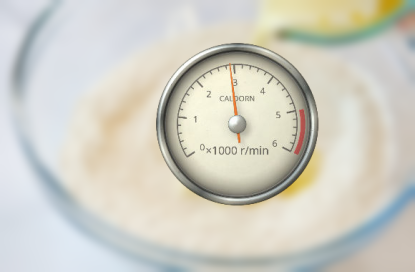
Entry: 2900 rpm
